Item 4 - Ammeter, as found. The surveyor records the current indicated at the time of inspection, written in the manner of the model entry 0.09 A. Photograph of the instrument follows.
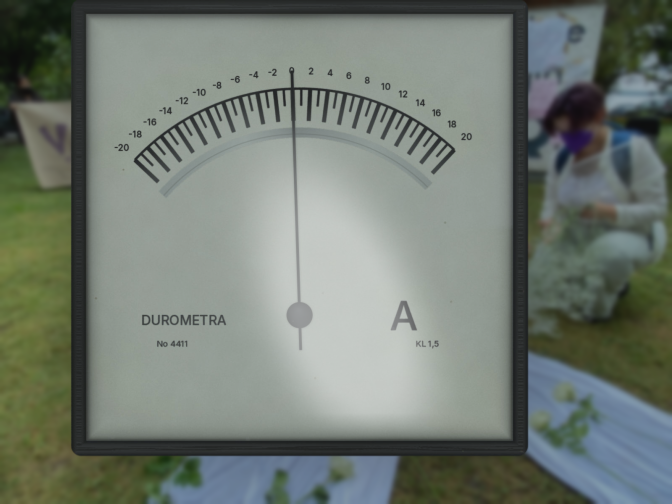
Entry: 0 A
